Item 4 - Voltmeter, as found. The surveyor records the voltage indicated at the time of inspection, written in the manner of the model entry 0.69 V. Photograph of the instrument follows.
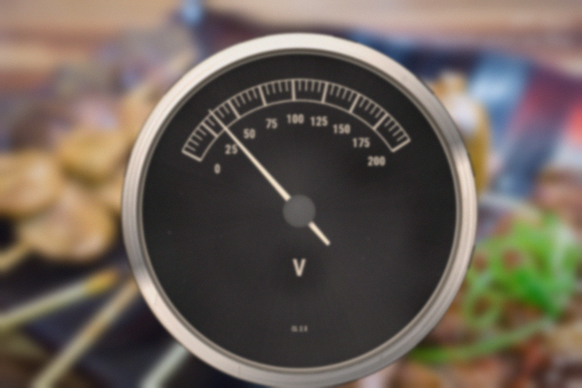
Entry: 35 V
